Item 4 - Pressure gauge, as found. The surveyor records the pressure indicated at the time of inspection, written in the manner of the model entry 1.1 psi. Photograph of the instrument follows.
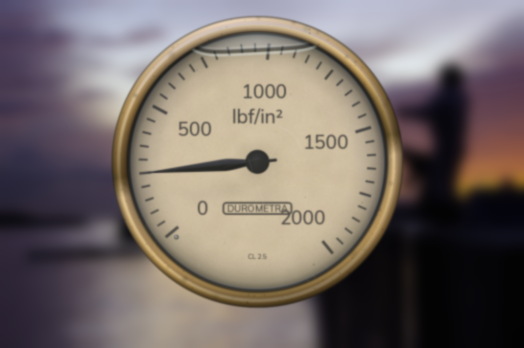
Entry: 250 psi
